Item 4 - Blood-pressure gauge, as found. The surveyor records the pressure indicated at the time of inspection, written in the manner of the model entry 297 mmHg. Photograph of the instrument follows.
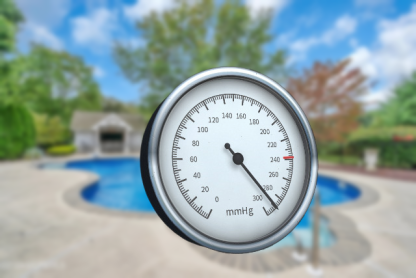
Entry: 290 mmHg
